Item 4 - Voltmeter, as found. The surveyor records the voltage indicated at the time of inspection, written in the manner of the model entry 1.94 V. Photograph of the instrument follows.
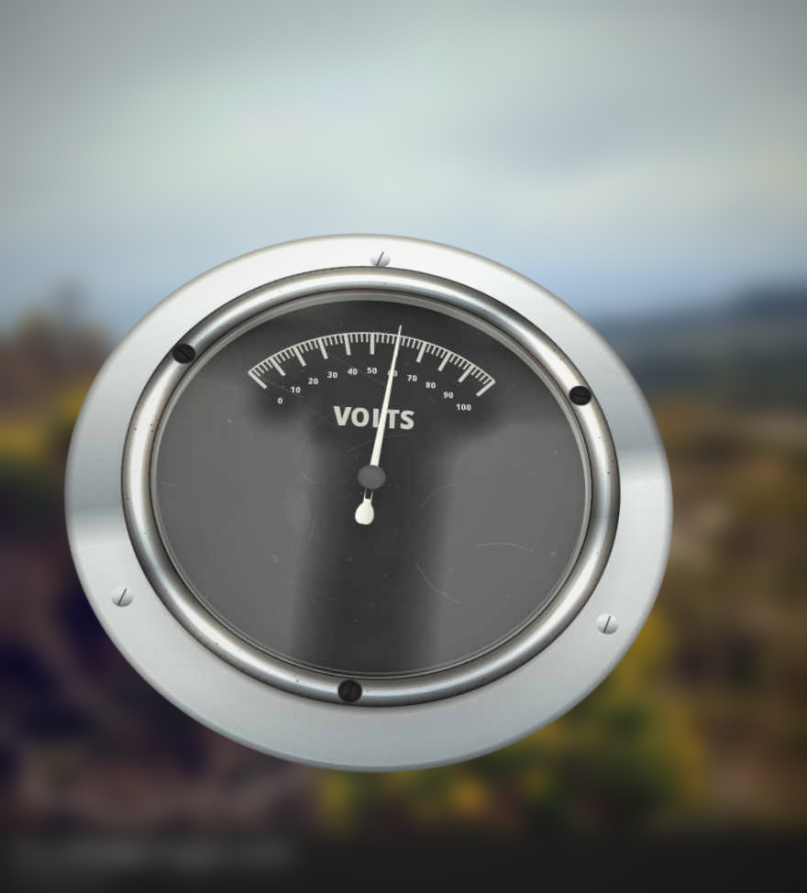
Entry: 60 V
